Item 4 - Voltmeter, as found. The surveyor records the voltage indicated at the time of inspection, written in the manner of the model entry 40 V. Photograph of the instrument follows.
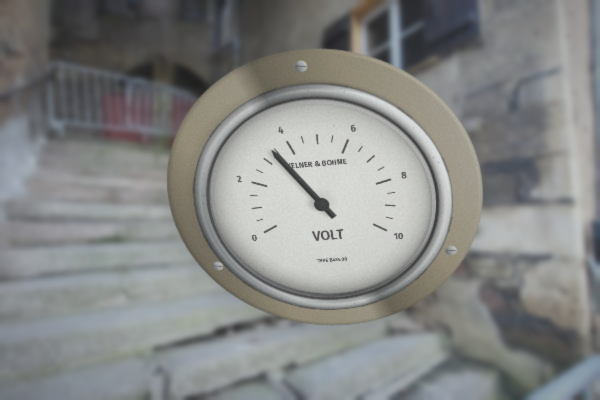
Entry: 3.5 V
